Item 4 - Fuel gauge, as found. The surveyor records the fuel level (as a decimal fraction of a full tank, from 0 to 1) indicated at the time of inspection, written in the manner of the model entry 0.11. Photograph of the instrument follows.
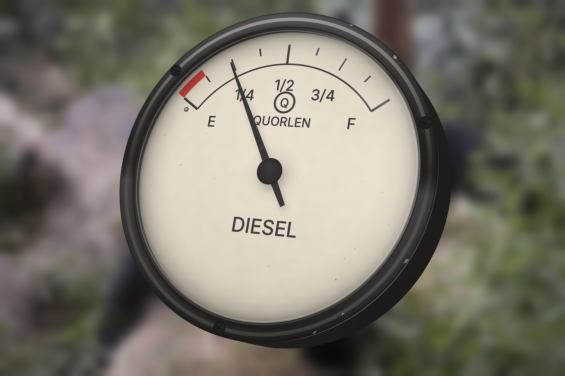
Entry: 0.25
